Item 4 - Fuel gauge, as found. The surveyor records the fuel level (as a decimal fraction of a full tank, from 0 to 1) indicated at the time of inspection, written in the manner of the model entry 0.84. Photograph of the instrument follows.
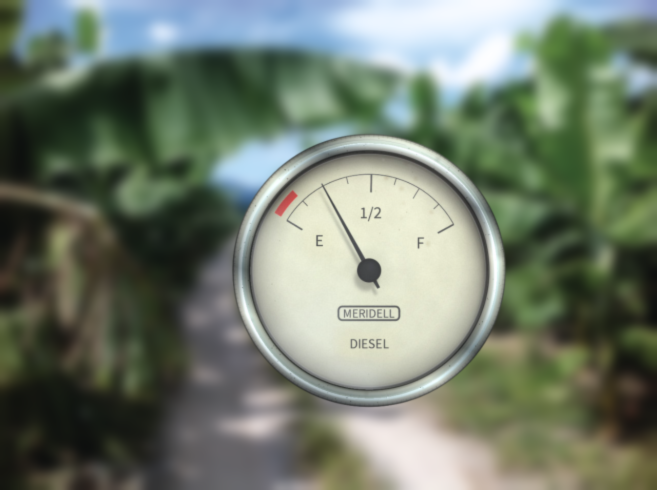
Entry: 0.25
